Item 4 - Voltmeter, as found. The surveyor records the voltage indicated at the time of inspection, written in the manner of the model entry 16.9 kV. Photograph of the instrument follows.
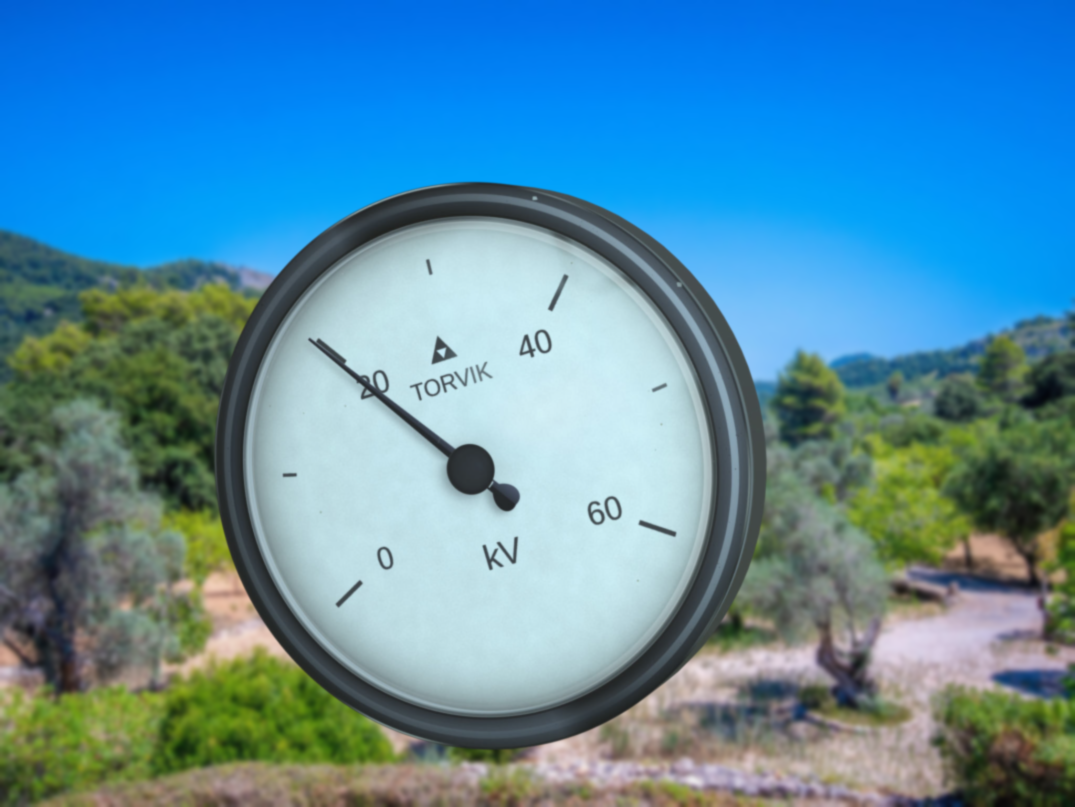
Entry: 20 kV
